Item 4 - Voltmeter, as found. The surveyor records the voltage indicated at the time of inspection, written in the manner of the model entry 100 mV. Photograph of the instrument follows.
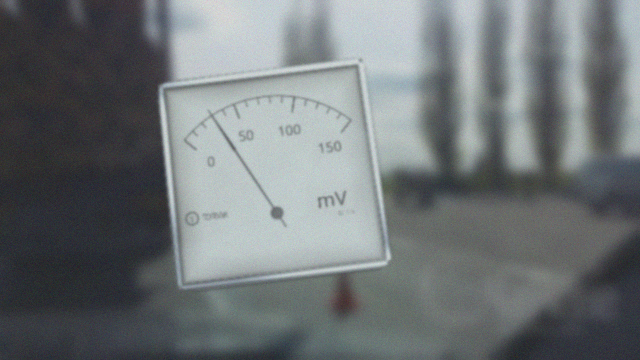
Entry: 30 mV
